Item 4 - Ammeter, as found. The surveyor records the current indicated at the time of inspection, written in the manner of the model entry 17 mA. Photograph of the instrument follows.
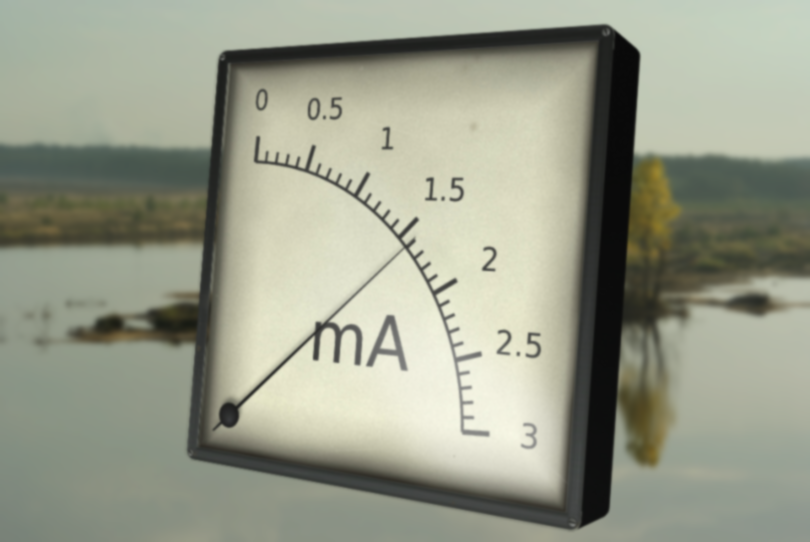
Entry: 1.6 mA
